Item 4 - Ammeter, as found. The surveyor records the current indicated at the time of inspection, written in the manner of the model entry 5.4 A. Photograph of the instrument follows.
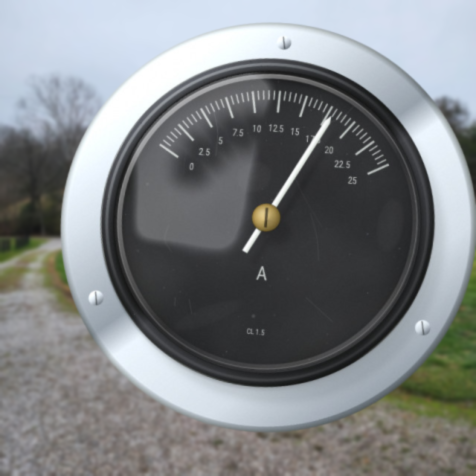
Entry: 18 A
